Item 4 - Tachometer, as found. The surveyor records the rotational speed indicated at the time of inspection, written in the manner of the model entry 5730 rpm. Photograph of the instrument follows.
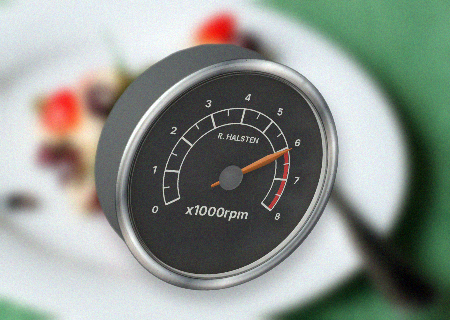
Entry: 6000 rpm
